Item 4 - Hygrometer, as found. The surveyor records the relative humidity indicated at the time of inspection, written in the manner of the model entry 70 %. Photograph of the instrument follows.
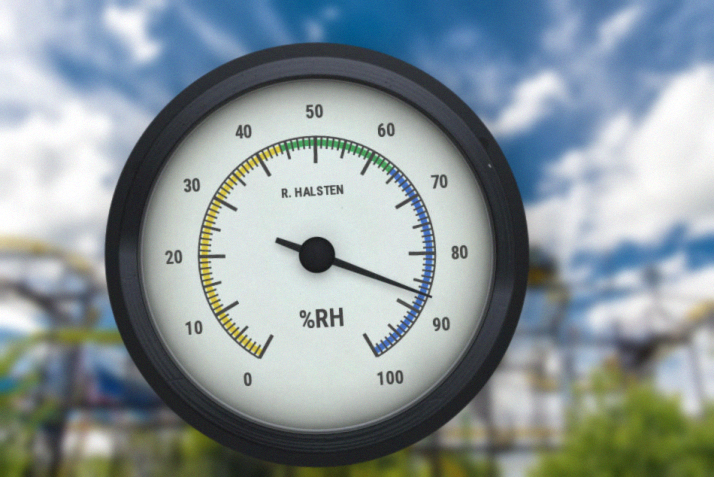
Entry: 87 %
